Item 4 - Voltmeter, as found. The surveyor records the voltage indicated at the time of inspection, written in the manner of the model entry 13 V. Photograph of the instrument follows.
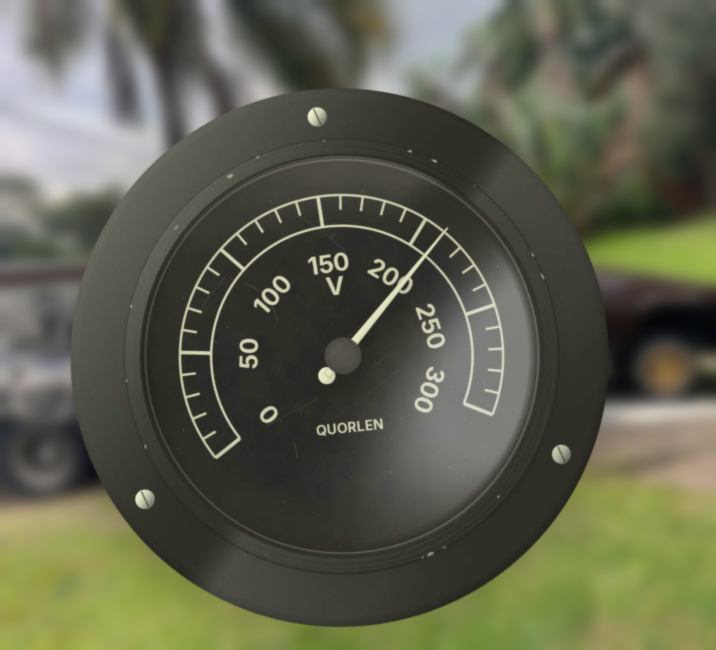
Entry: 210 V
